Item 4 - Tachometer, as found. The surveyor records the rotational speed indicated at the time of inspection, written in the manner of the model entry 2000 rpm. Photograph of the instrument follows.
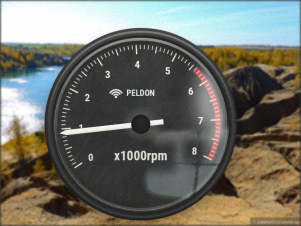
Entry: 900 rpm
